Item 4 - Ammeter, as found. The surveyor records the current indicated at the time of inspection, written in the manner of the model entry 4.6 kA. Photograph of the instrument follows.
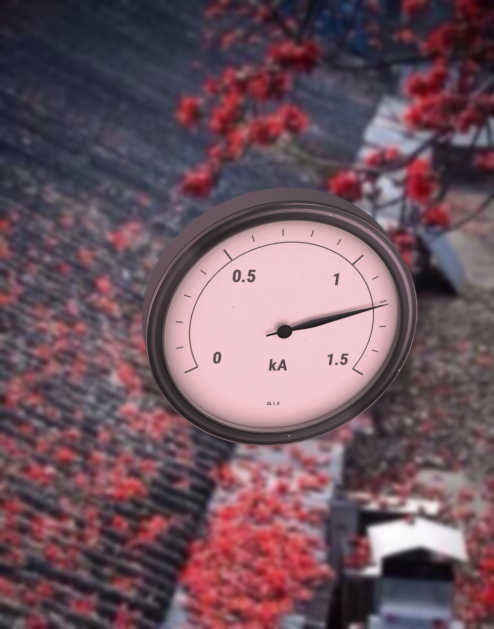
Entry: 1.2 kA
